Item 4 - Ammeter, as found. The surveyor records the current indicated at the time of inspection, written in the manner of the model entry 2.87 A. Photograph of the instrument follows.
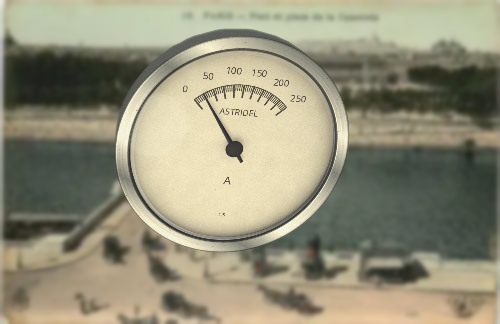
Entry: 25 A
